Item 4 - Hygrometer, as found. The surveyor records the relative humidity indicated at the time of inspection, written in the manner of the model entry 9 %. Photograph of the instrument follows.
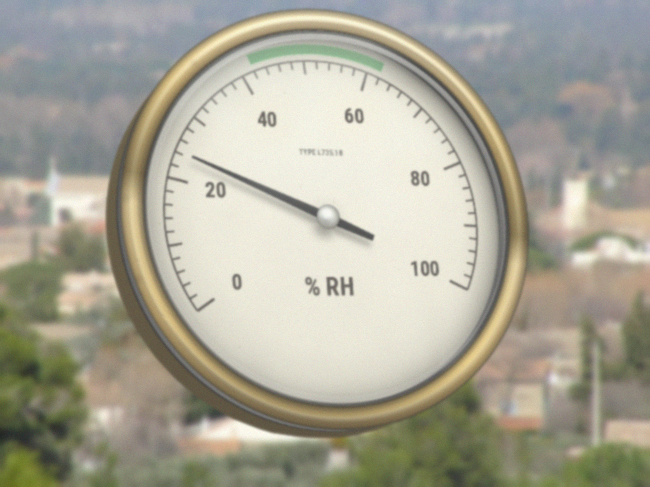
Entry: 24 %
